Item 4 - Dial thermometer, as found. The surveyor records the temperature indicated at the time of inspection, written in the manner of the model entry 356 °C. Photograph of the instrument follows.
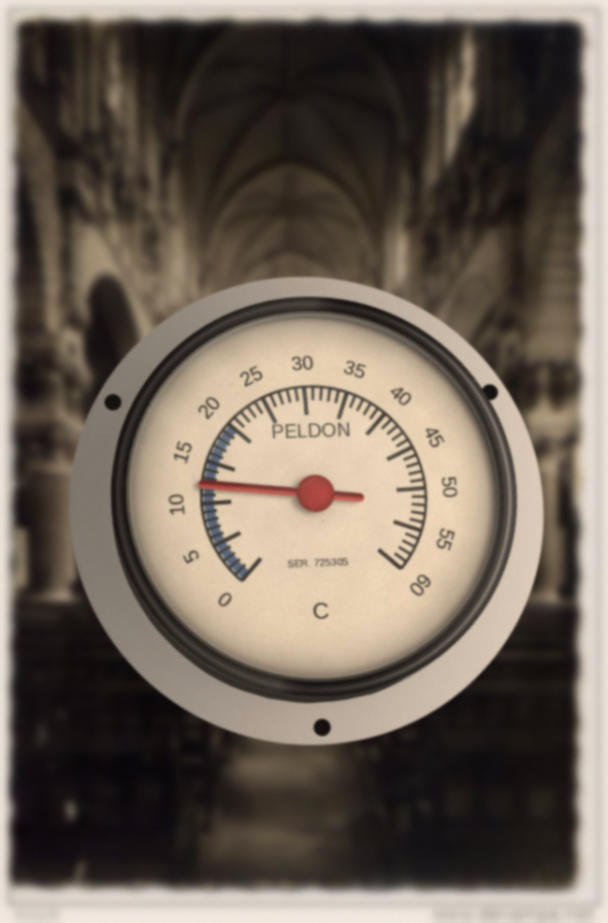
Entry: 12 °C
